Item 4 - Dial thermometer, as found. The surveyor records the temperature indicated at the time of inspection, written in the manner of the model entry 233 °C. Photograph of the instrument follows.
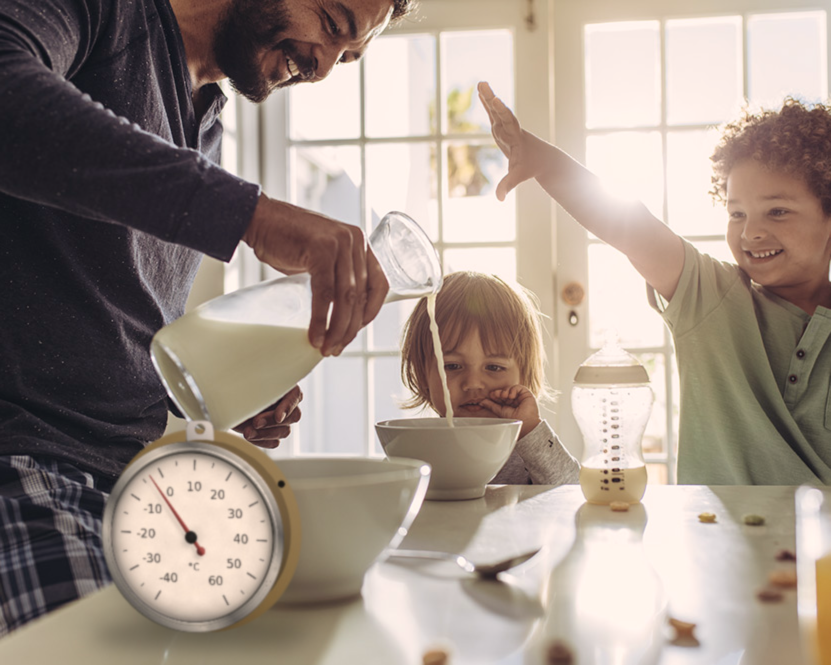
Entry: -2.5 °C
